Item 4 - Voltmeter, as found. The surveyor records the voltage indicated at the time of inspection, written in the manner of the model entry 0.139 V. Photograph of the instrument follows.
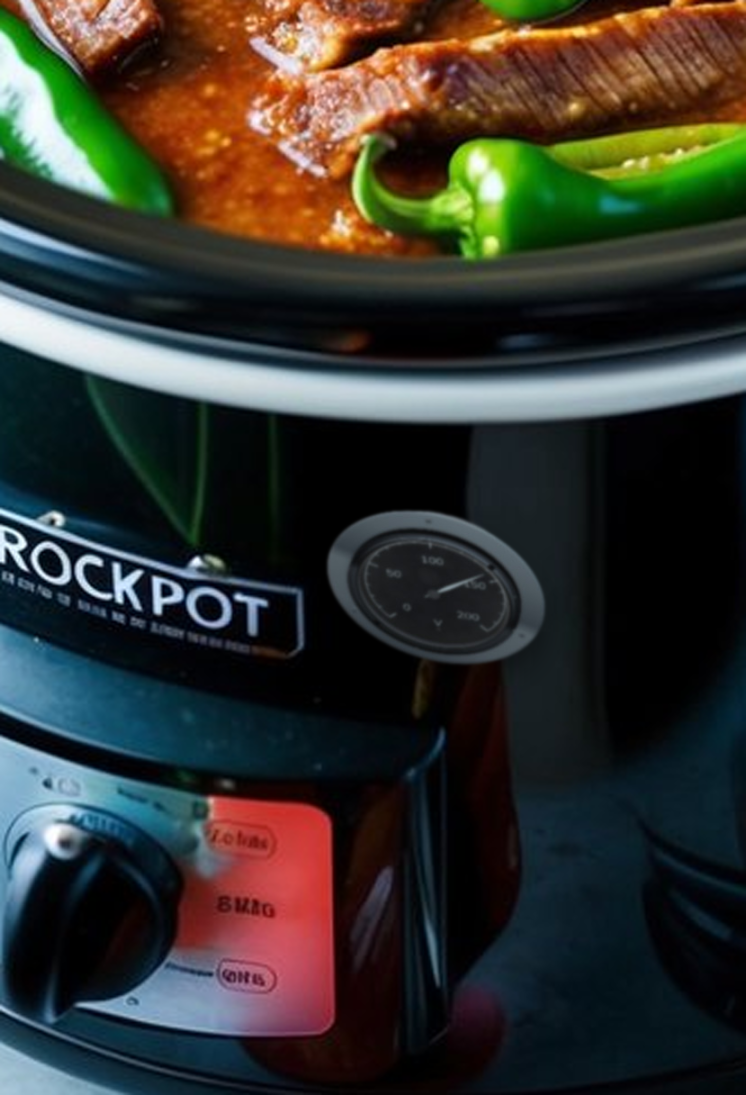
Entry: 140 V
